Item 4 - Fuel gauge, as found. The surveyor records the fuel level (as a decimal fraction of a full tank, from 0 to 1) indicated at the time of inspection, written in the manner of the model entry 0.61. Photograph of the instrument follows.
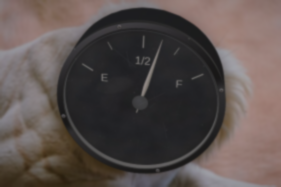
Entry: 0.625
